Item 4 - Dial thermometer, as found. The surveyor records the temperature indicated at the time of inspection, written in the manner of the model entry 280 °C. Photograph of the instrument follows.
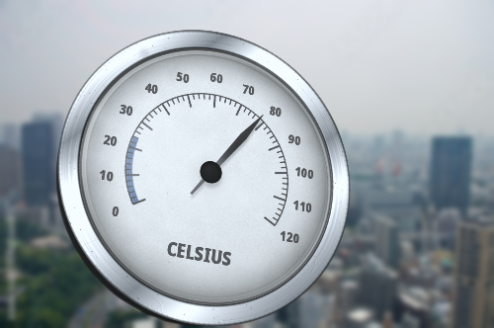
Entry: 78 °C
